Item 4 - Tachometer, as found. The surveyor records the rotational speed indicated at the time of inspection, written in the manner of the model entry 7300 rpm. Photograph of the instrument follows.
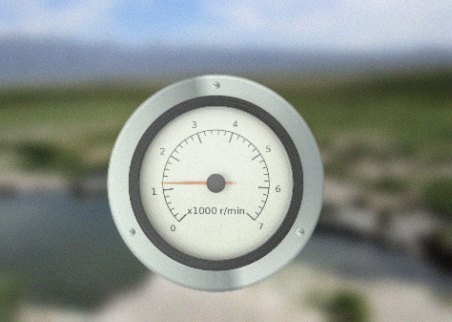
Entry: 1200 rpm
